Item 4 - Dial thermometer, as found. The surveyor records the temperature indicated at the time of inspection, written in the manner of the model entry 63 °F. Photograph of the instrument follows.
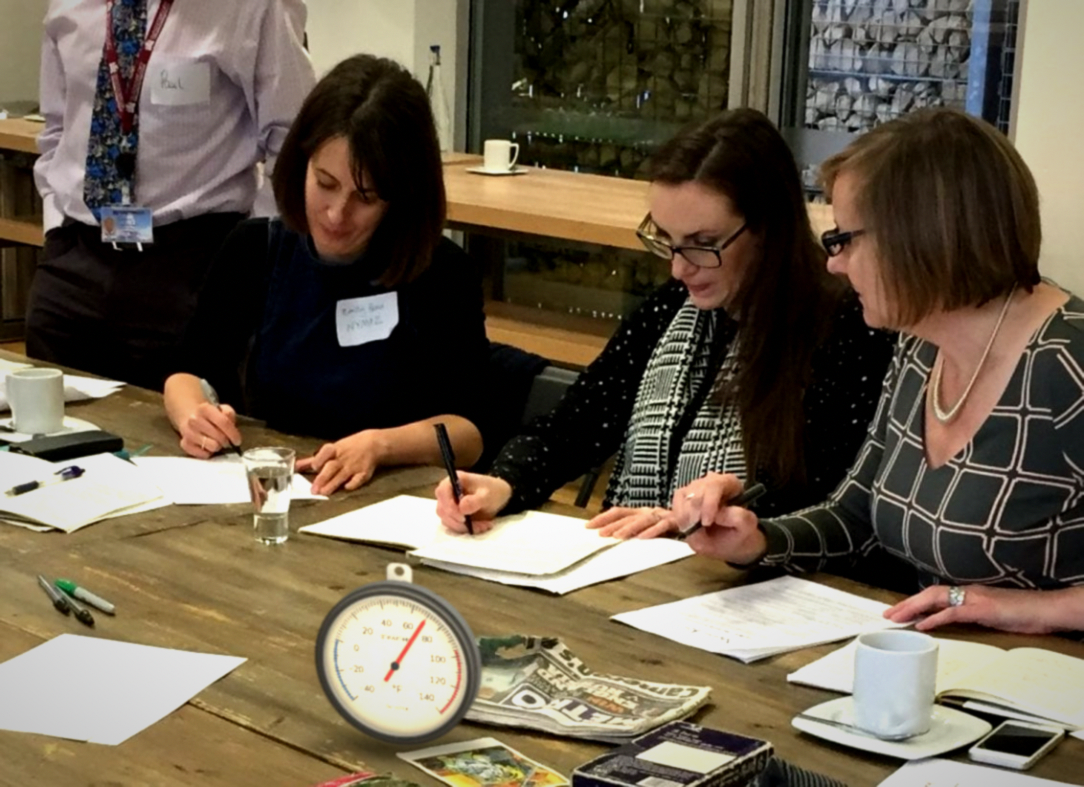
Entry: 70 °F
